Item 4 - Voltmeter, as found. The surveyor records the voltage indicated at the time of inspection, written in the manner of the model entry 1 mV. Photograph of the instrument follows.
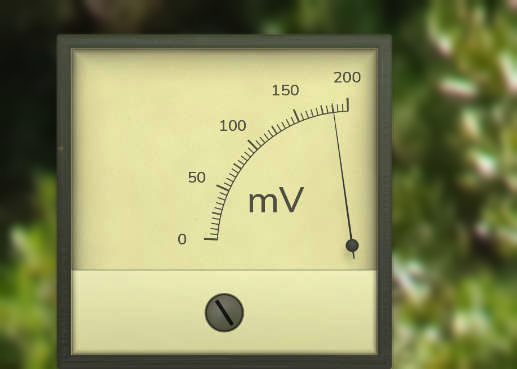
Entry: 185 mV
